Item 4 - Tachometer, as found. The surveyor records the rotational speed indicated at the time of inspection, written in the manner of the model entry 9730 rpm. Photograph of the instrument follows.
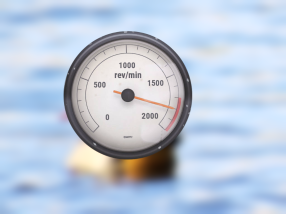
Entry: 1800 rpm
